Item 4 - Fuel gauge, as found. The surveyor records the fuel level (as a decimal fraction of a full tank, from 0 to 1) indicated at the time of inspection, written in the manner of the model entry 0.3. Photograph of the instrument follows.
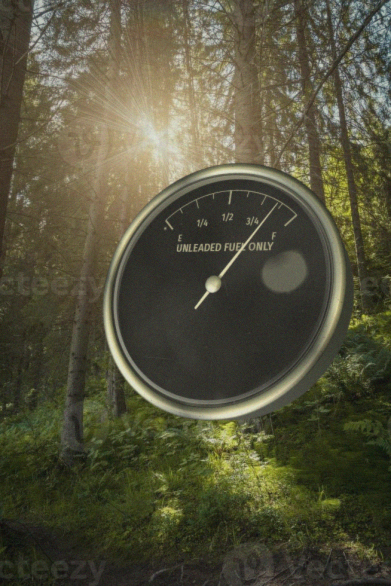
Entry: 0.875
